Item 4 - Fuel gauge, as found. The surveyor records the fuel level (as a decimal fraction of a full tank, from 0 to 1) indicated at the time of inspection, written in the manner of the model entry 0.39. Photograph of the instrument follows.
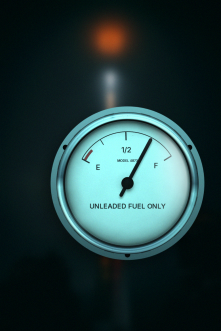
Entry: 0.75
